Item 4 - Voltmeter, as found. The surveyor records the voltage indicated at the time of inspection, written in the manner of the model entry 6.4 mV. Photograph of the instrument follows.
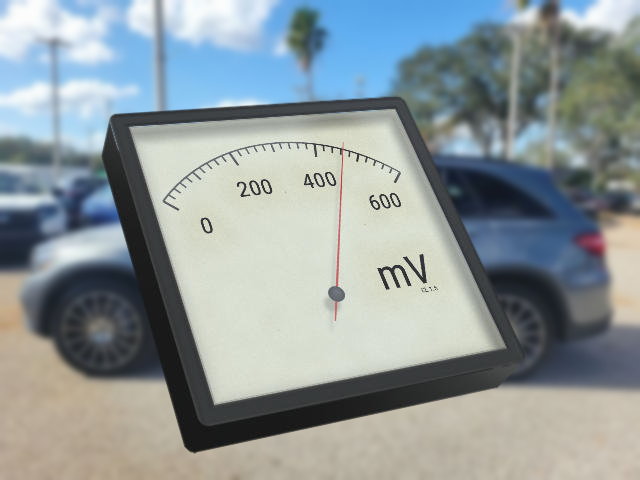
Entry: 460 mV
